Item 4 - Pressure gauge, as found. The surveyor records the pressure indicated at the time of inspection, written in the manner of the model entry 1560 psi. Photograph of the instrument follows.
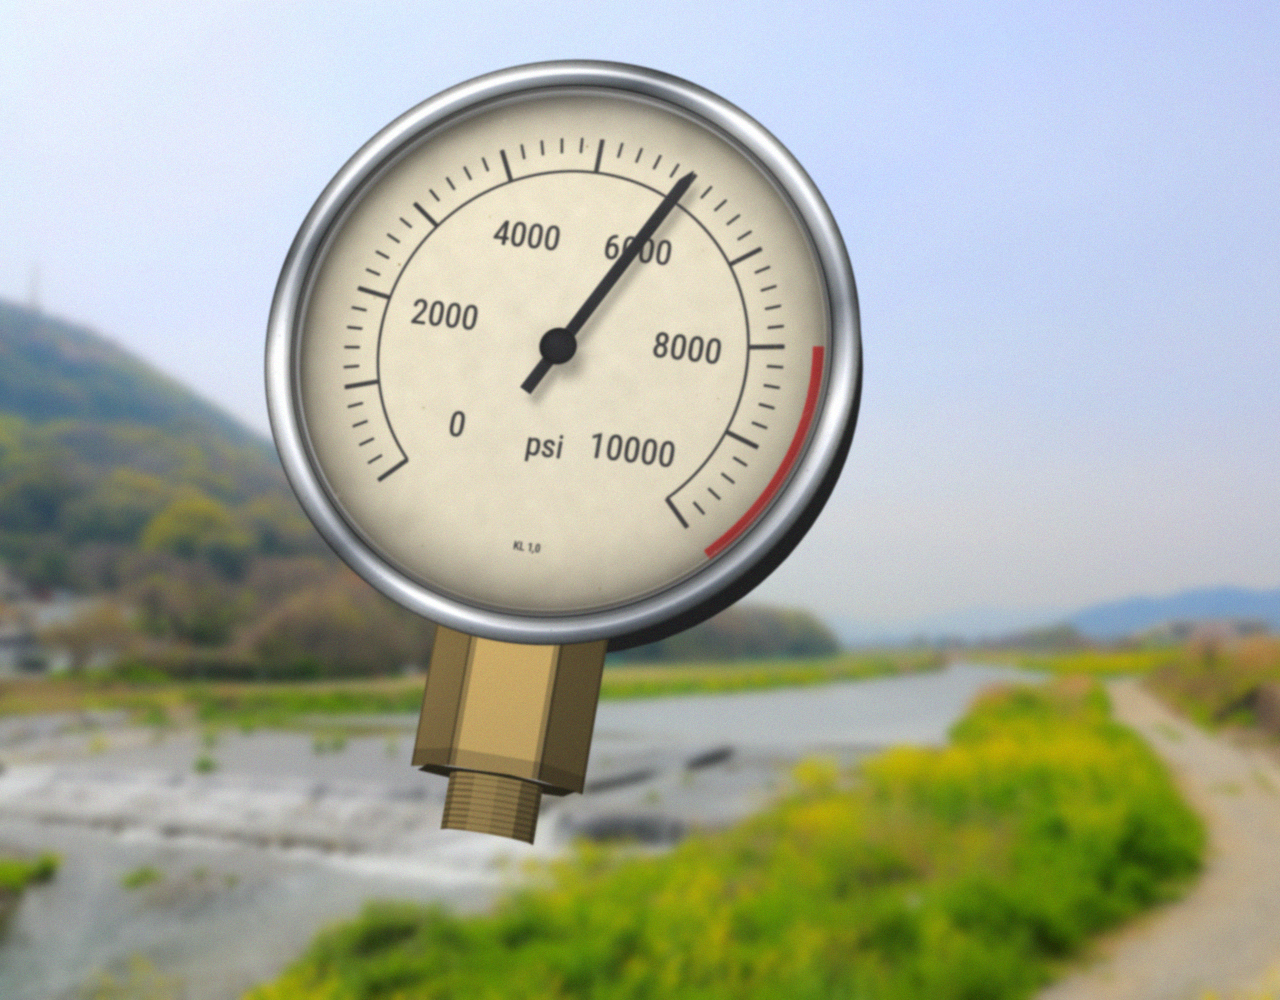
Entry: 6000 psi
